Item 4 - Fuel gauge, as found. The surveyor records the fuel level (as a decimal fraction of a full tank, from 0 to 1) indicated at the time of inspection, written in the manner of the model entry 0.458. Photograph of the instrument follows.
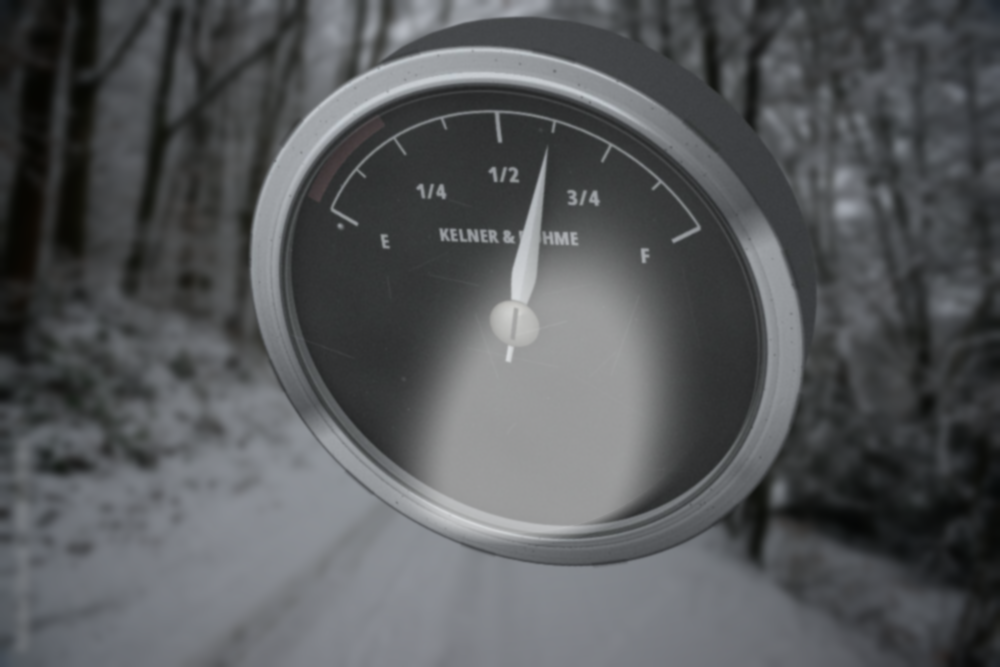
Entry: 0.625
